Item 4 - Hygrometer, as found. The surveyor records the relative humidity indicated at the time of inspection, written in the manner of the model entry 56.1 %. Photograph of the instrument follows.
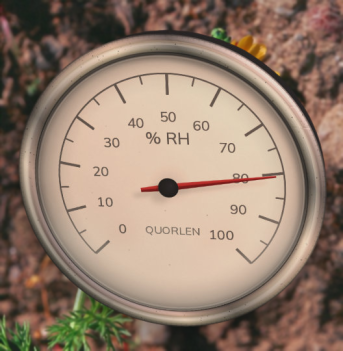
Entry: 80 %
